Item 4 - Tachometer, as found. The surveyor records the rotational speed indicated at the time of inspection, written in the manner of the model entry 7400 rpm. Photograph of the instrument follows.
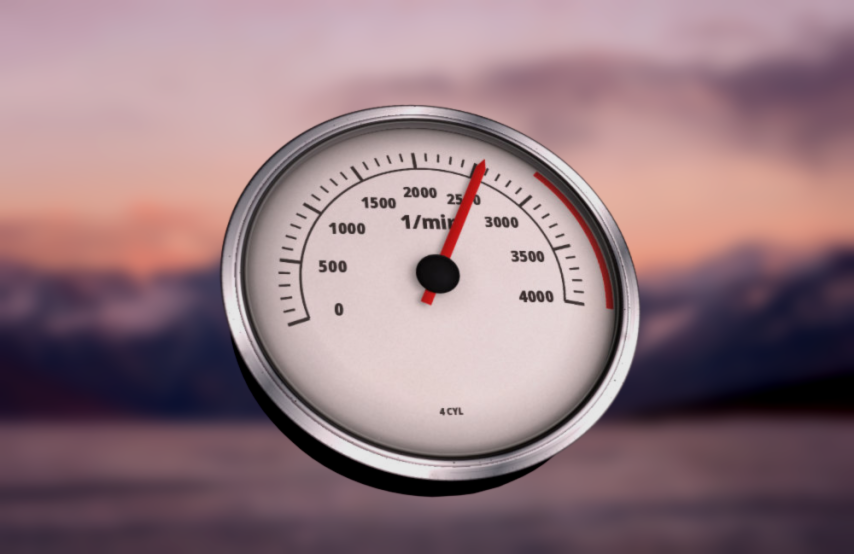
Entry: 2550 rpm
